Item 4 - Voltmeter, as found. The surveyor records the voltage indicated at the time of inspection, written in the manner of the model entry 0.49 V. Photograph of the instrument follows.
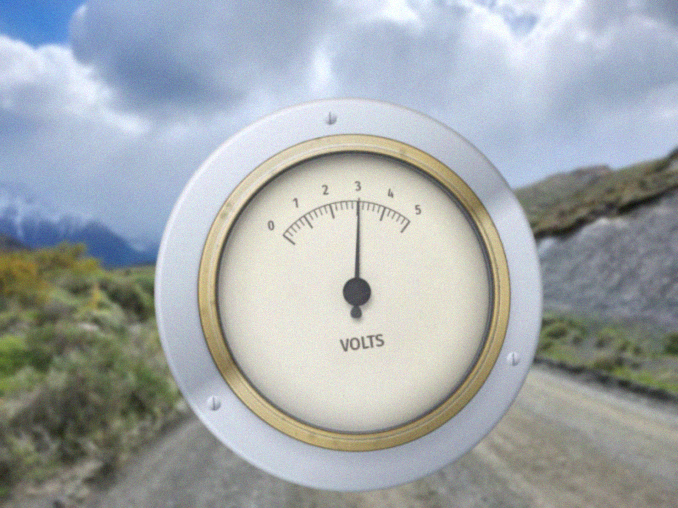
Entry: 3 V
